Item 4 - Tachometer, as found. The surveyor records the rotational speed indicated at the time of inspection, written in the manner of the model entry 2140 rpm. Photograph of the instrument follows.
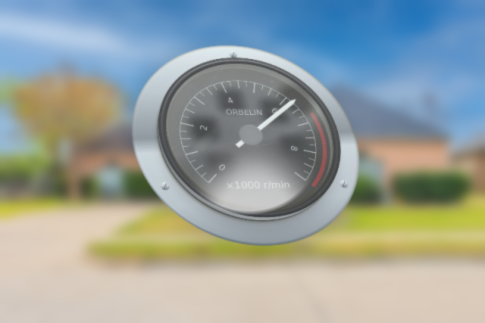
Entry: 6250 rpm
